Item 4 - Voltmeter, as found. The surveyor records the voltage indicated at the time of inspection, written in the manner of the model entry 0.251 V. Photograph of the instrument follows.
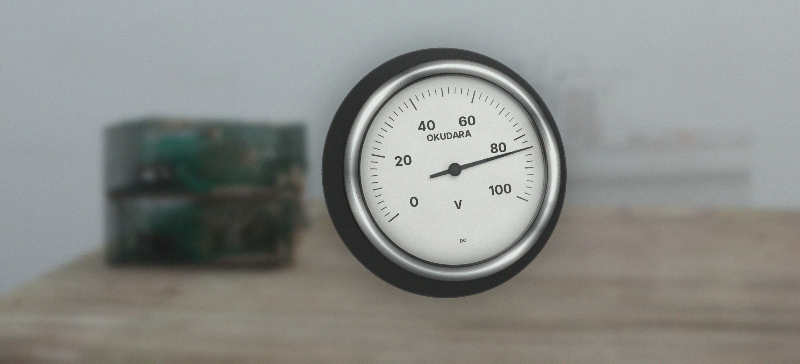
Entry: 84 V
